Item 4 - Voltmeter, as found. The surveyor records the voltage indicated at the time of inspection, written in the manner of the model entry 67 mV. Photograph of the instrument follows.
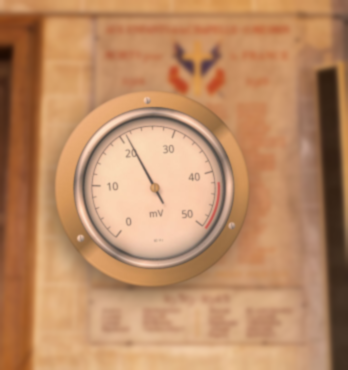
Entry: 21 mV
